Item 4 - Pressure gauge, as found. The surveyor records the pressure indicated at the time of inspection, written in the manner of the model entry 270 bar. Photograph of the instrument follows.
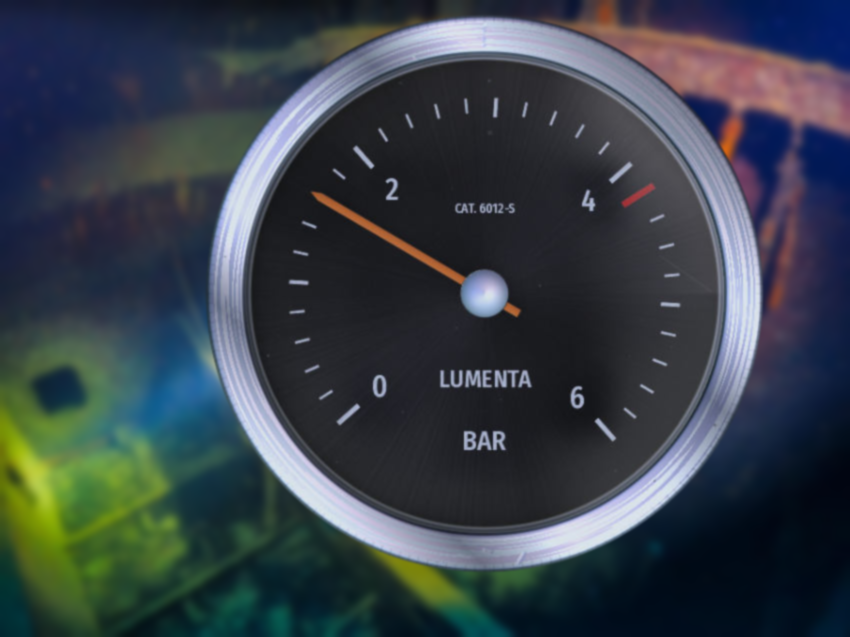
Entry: 1.6 bar
